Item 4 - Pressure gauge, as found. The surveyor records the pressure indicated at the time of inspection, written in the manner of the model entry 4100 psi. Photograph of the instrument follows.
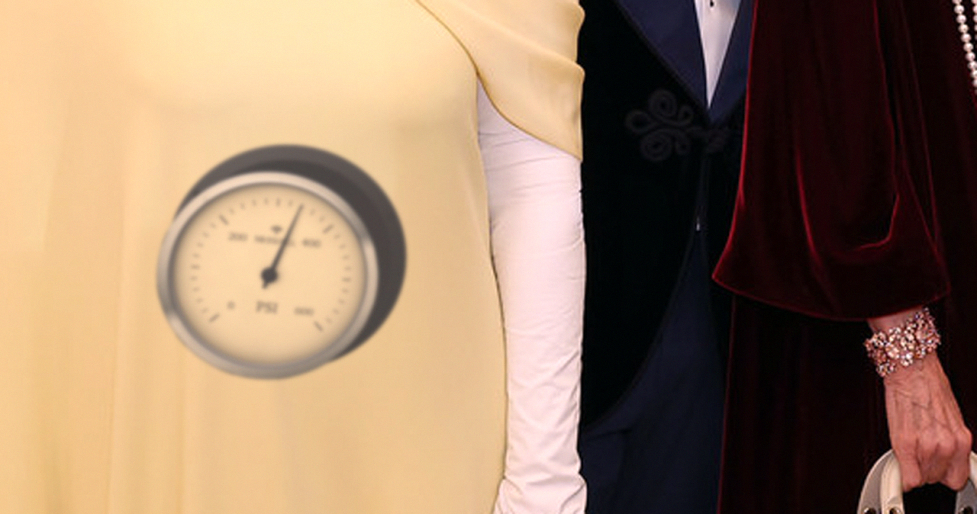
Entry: 340 psi
